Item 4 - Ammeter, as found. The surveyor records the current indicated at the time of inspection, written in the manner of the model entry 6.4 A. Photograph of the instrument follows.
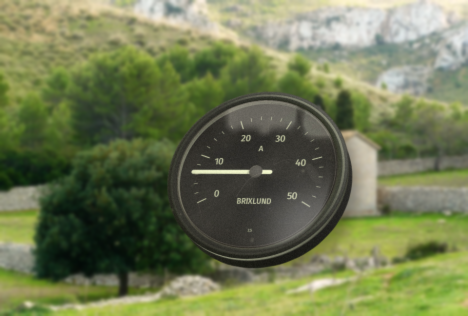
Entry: 6 A
